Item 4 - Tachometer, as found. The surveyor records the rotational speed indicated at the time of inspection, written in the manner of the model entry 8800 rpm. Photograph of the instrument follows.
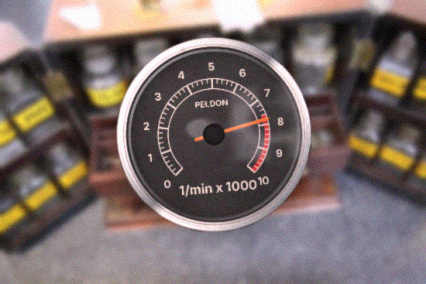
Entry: 7800 rpm
